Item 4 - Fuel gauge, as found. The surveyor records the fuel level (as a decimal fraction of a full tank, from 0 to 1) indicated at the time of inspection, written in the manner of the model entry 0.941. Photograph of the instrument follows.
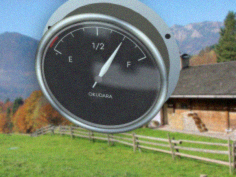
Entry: 0.75
